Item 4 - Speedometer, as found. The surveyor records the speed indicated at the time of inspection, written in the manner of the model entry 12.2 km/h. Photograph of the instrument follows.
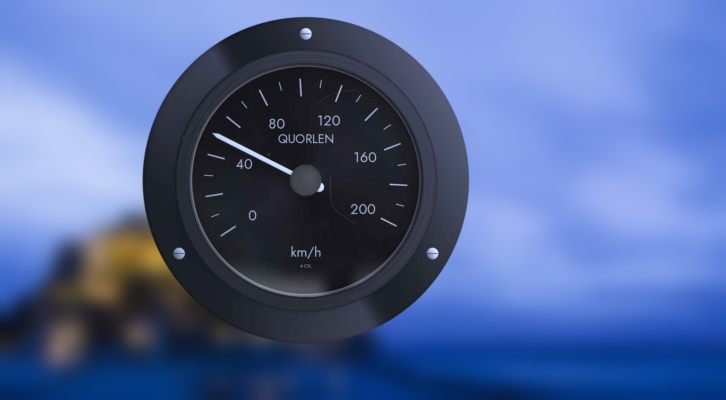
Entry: 50 km/h
